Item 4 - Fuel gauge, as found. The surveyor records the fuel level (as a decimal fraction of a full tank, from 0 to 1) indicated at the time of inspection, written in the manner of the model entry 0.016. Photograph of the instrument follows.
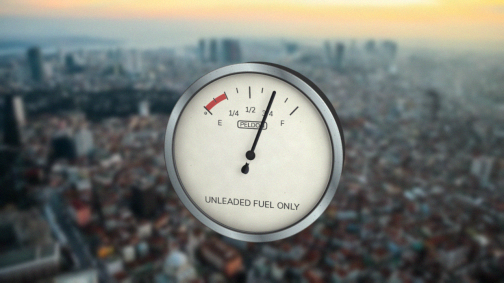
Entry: 0.75
